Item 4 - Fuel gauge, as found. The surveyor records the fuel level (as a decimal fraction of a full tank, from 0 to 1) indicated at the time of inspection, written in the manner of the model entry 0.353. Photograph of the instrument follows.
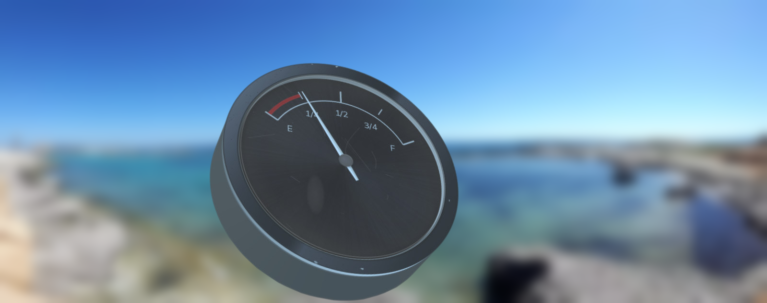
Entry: 0.25
